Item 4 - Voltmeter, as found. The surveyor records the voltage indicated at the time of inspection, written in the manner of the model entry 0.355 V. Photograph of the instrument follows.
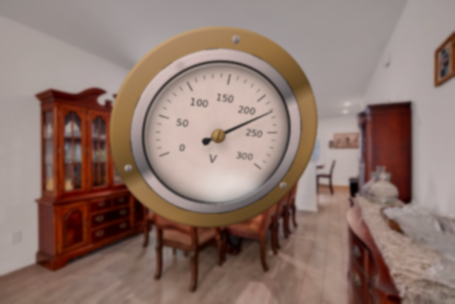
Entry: 220 V
